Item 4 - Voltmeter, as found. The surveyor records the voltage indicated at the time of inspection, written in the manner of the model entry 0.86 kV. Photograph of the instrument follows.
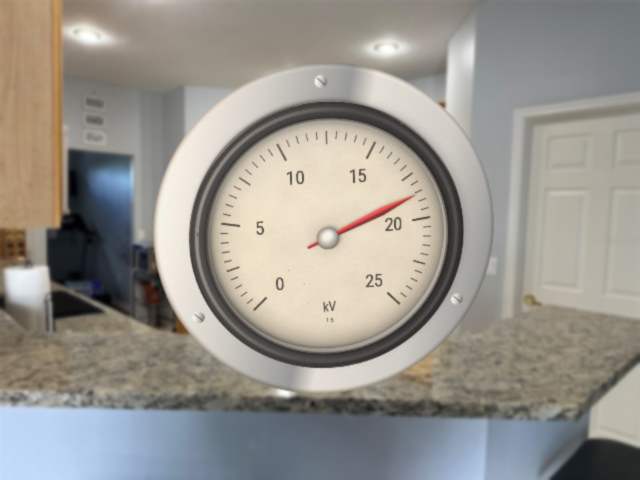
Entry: 18.5 kV
